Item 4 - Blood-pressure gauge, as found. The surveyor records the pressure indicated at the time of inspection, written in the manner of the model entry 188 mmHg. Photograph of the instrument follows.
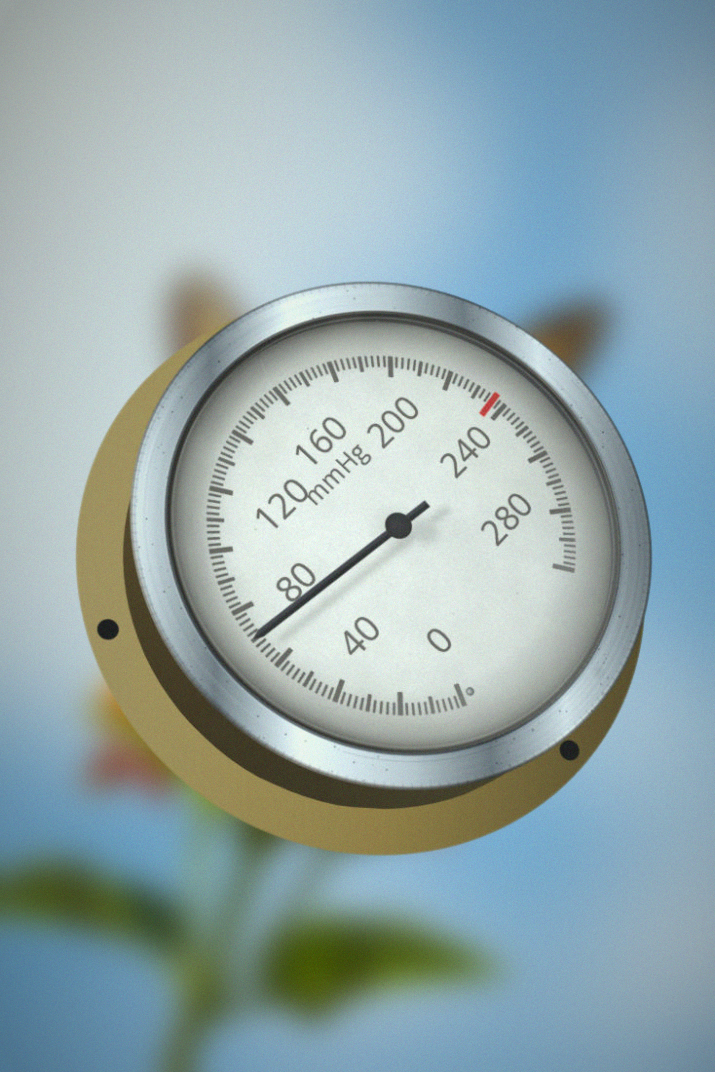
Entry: 70 mmHg
